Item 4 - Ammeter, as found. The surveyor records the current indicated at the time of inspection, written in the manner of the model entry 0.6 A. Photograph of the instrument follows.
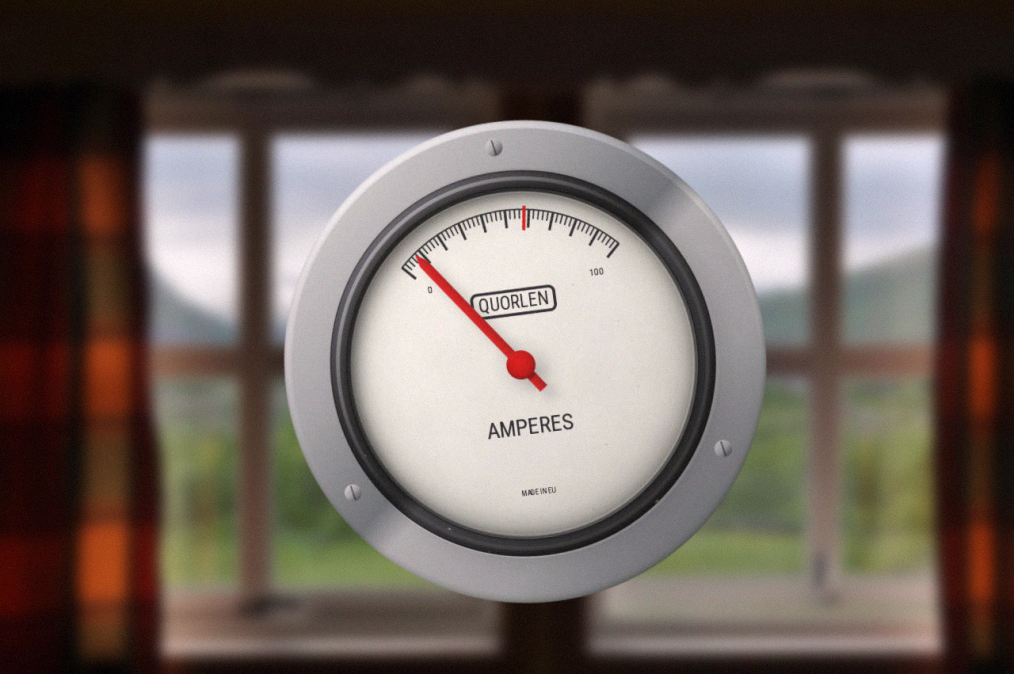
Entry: 8 A
